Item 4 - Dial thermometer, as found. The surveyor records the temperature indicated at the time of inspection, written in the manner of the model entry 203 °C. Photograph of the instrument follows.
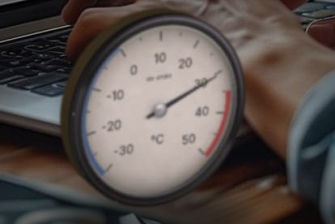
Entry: 30 °C
